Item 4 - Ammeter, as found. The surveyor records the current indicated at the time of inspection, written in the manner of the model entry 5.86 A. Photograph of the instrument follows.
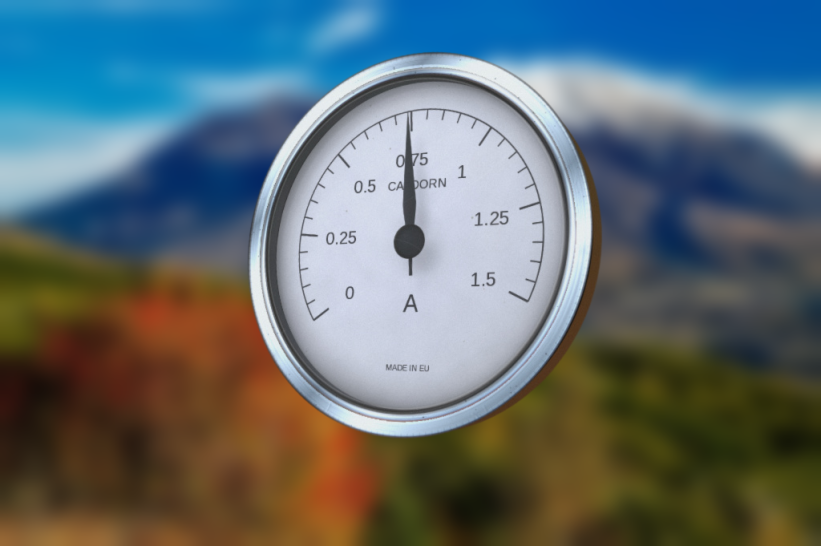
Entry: 0.75 A
